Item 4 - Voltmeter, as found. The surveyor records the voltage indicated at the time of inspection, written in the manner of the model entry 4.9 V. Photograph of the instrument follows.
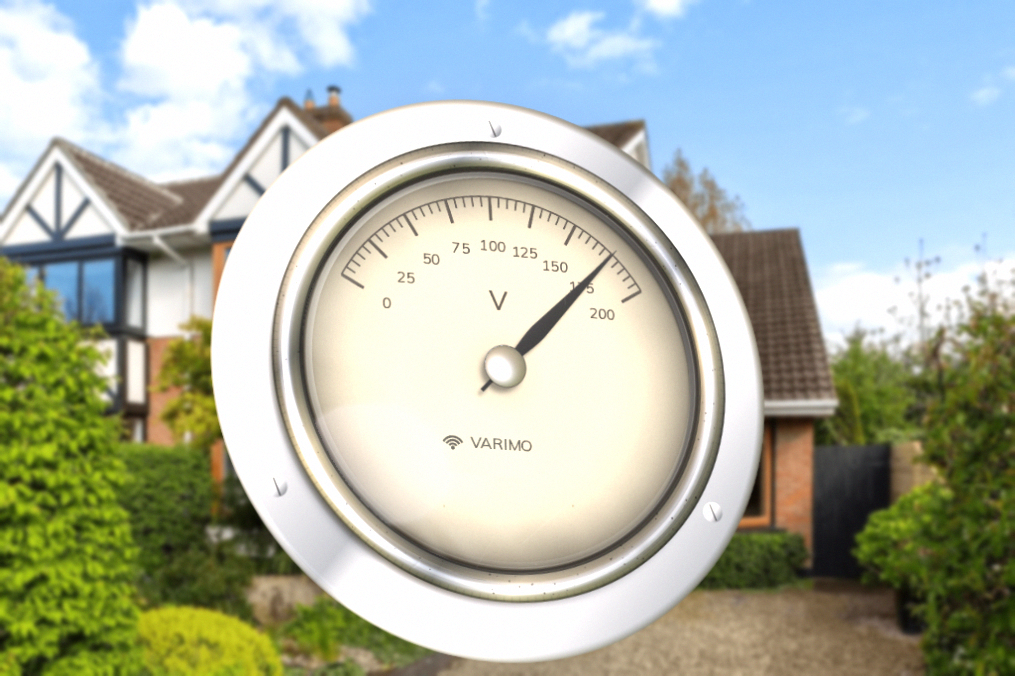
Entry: 175 V
